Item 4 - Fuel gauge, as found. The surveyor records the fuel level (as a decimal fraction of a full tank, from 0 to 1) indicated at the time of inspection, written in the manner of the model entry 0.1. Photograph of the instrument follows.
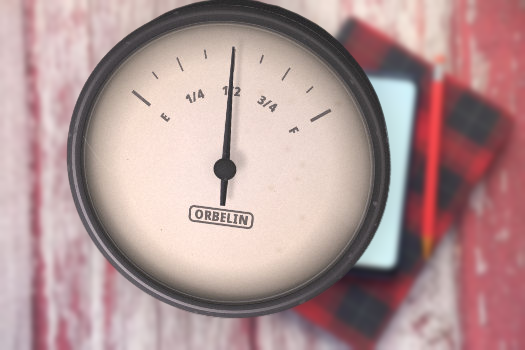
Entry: 0.5
